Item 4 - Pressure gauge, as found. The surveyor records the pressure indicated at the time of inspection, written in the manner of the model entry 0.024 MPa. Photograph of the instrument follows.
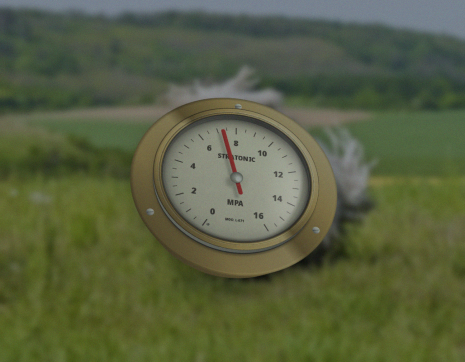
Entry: 7.25 MPa
